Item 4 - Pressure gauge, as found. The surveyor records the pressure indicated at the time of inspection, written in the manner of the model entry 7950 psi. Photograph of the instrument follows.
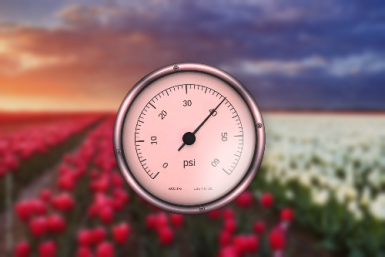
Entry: 40 psi
